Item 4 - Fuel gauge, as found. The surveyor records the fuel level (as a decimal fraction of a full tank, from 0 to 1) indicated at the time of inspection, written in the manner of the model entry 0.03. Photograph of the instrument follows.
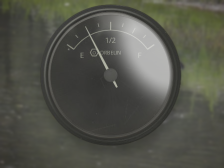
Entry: 0.25
